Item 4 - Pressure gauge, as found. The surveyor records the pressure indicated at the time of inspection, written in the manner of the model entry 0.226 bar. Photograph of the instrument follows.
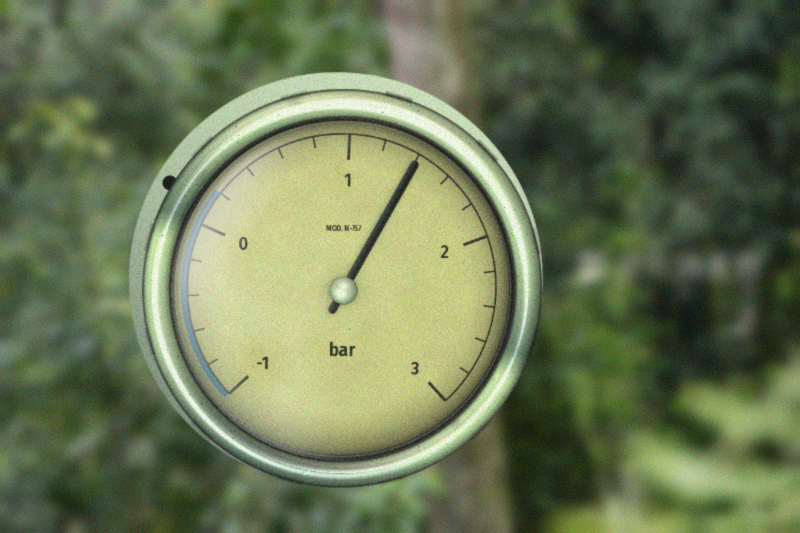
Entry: 1.4 bar
